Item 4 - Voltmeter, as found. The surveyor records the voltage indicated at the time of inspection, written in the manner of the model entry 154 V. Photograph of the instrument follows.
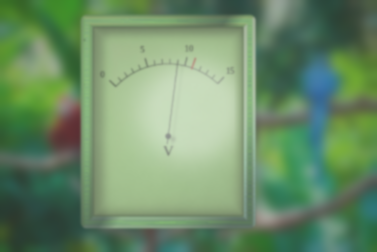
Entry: 9 V
